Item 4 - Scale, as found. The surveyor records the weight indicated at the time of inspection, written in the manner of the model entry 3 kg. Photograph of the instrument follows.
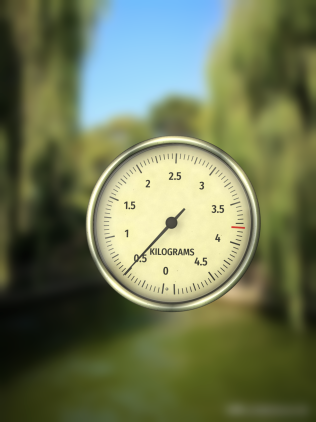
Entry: 0.5 kg
